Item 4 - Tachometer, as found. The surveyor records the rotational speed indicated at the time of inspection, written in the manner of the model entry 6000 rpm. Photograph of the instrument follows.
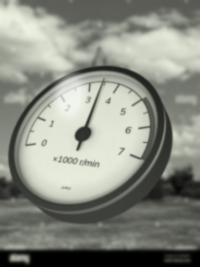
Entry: 3500 rpm
